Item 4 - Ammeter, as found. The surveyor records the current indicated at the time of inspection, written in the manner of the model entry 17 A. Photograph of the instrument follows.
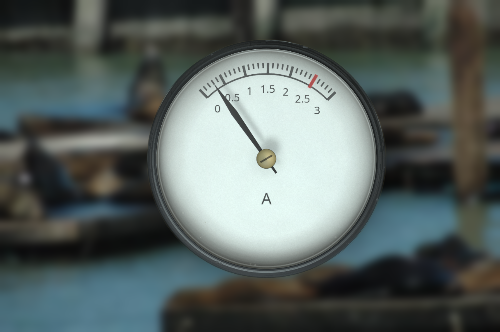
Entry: 0.3 A
